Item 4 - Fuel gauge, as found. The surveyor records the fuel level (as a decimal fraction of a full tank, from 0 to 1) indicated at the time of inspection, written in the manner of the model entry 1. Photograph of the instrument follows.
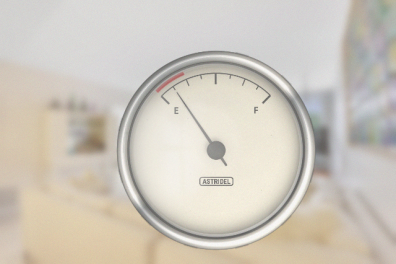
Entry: 0.125
